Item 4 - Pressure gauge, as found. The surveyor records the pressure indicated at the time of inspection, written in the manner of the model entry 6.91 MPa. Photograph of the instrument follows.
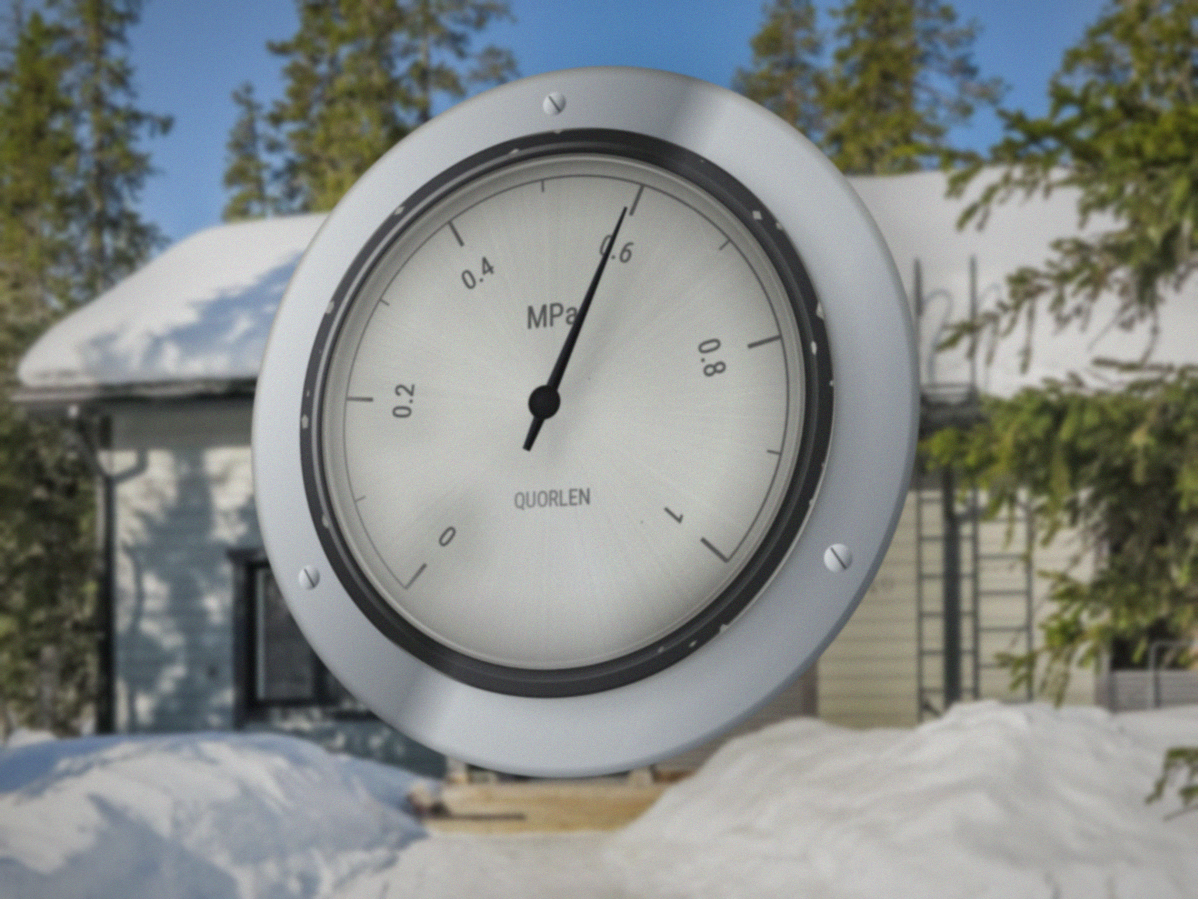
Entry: 0.6 MPa
